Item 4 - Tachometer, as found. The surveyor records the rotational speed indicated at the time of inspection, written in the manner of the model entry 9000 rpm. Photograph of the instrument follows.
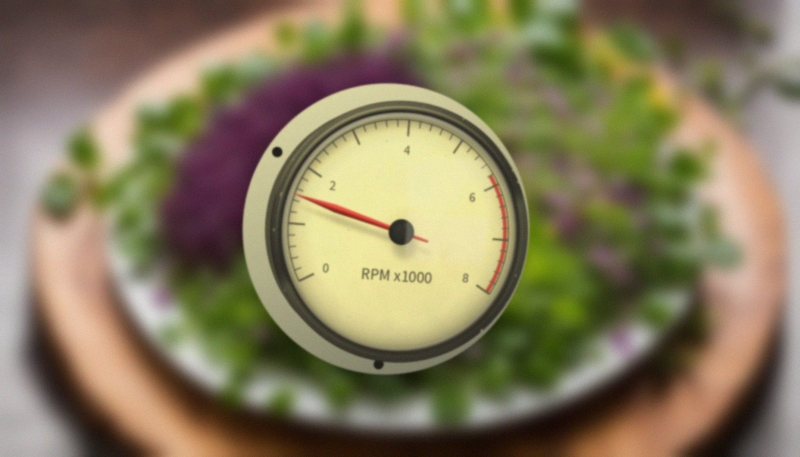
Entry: 1500 rpm
